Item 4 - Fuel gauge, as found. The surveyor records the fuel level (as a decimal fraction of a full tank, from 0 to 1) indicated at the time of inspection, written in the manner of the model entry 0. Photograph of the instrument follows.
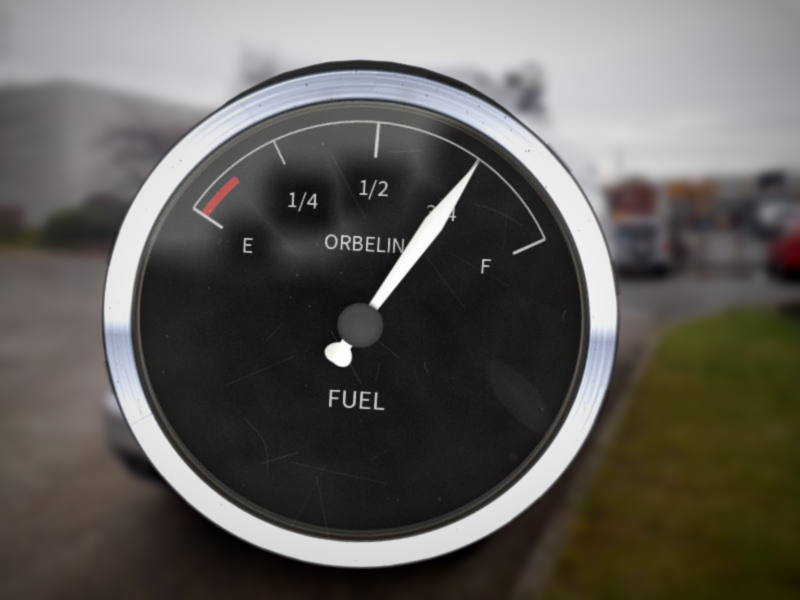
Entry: 0.75
